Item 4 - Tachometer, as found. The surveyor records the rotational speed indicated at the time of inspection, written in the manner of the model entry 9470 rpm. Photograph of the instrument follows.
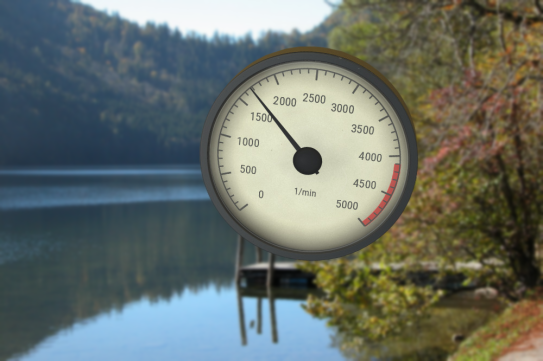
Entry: 1700 rpm
